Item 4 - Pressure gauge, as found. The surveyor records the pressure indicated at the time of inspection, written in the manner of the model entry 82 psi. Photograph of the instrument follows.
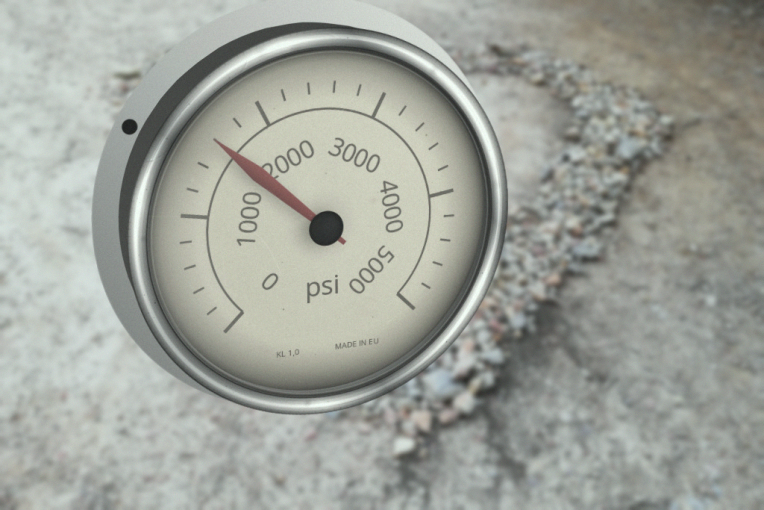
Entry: 1600 psi
